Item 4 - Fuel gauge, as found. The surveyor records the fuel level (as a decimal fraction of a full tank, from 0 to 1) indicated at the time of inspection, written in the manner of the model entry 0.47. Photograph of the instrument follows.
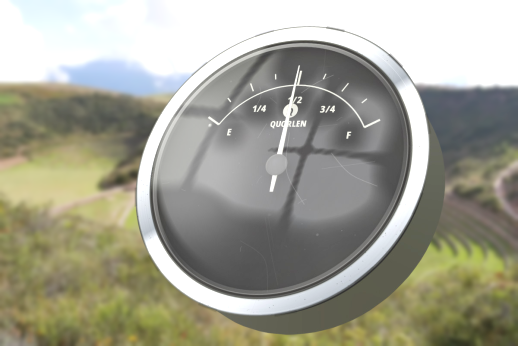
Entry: 0.5
